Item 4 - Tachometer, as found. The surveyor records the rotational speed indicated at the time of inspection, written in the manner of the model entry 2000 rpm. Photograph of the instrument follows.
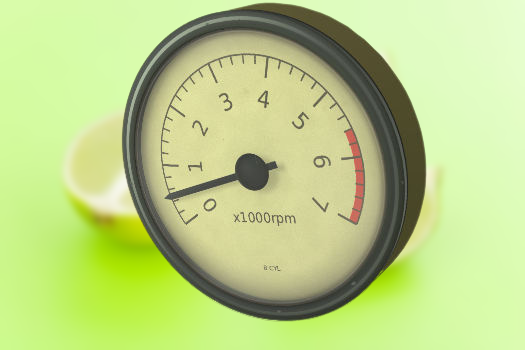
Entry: 500 rpm
